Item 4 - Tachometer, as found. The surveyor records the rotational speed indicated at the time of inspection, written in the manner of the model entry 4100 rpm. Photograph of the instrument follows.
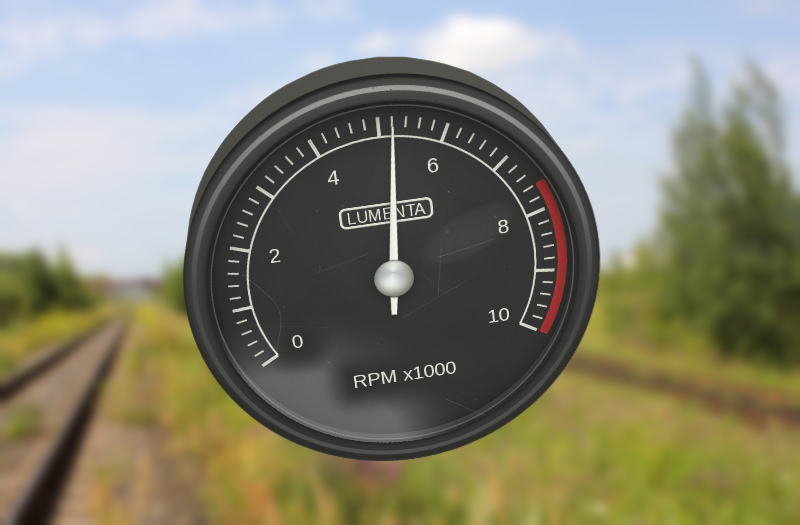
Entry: 5200 rpm
